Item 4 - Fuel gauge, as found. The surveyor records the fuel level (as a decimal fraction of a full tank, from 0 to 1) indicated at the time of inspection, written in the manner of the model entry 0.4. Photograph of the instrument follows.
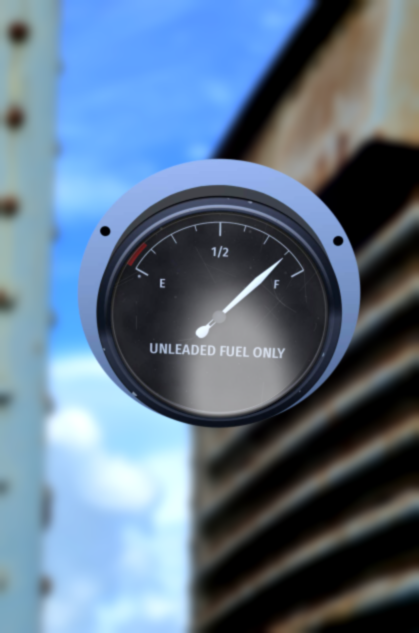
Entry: 0.875
